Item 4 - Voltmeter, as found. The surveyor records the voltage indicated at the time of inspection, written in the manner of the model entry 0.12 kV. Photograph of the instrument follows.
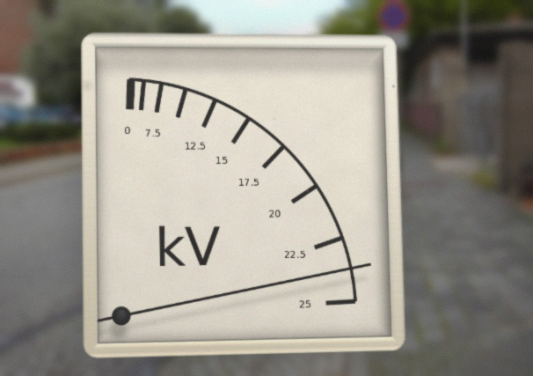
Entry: 23.75 kV
